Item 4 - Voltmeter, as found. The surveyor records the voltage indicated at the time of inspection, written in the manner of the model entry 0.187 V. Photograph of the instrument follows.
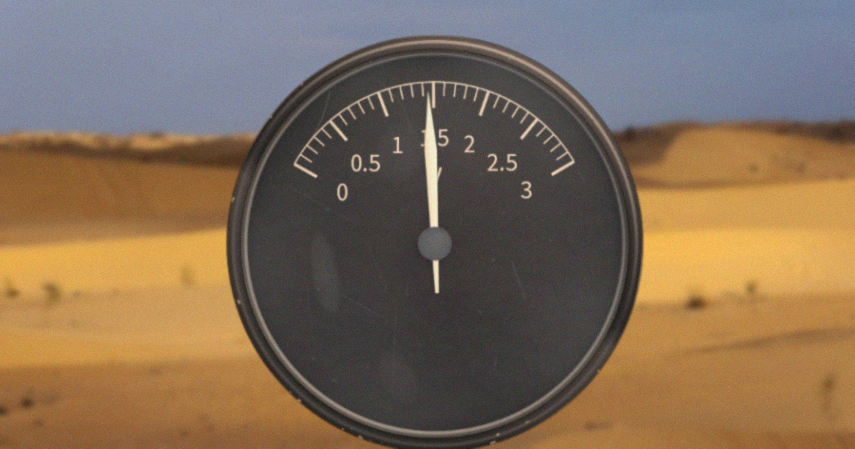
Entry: 1.45 V
